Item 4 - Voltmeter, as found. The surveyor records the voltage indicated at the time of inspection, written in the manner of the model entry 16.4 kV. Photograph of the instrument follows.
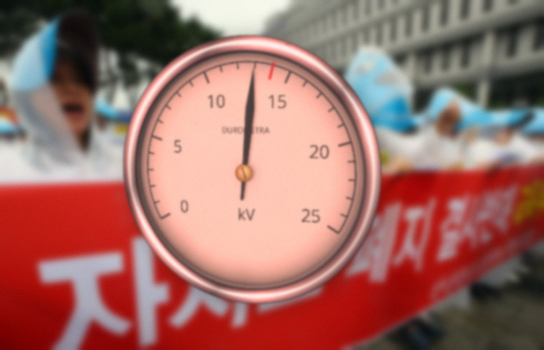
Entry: 13 kV
